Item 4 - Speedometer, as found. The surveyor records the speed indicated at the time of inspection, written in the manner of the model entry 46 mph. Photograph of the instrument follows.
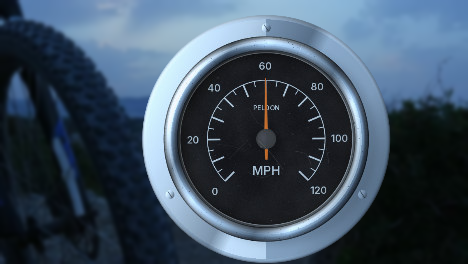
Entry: 60 mph
